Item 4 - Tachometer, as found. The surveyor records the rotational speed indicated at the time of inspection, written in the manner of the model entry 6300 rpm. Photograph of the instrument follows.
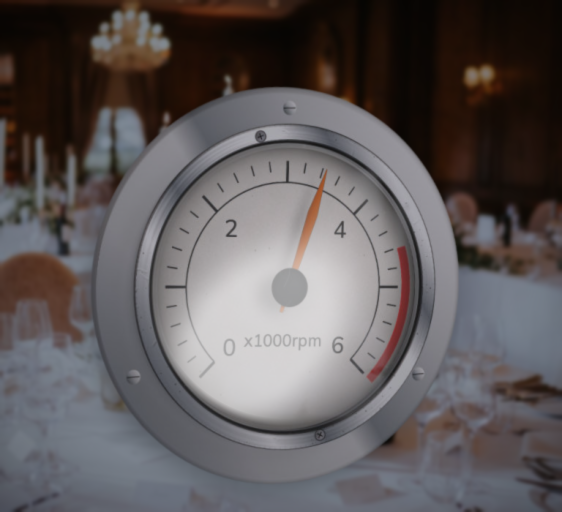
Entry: 3400 rpm
